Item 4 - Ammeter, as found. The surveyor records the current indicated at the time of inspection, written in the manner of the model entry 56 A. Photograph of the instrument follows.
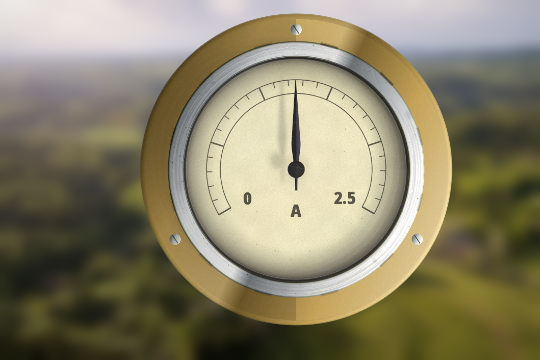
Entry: 1.25 A
